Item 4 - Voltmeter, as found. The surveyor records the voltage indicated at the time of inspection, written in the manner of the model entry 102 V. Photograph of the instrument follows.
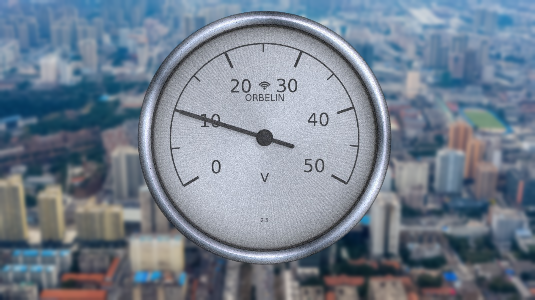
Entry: 10 V
